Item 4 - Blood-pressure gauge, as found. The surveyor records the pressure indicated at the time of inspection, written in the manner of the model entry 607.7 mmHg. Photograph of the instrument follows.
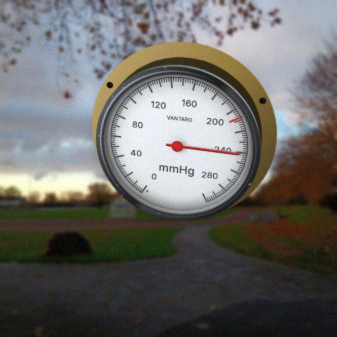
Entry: 240 mmHg
